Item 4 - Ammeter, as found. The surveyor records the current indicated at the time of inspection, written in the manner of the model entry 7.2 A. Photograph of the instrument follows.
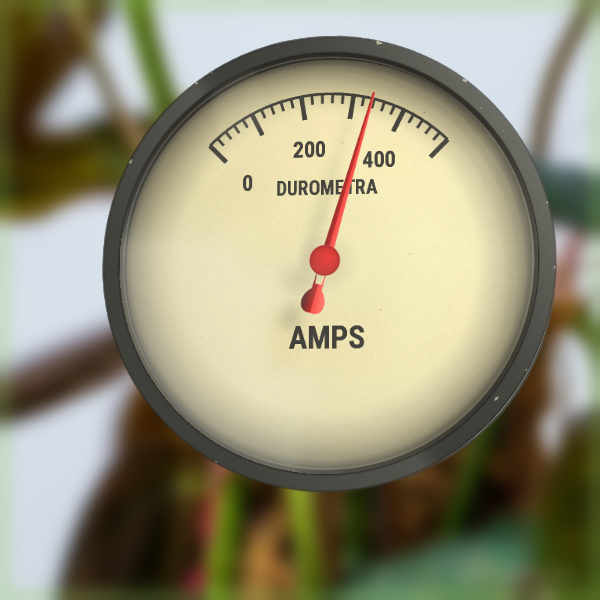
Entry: 340 A
